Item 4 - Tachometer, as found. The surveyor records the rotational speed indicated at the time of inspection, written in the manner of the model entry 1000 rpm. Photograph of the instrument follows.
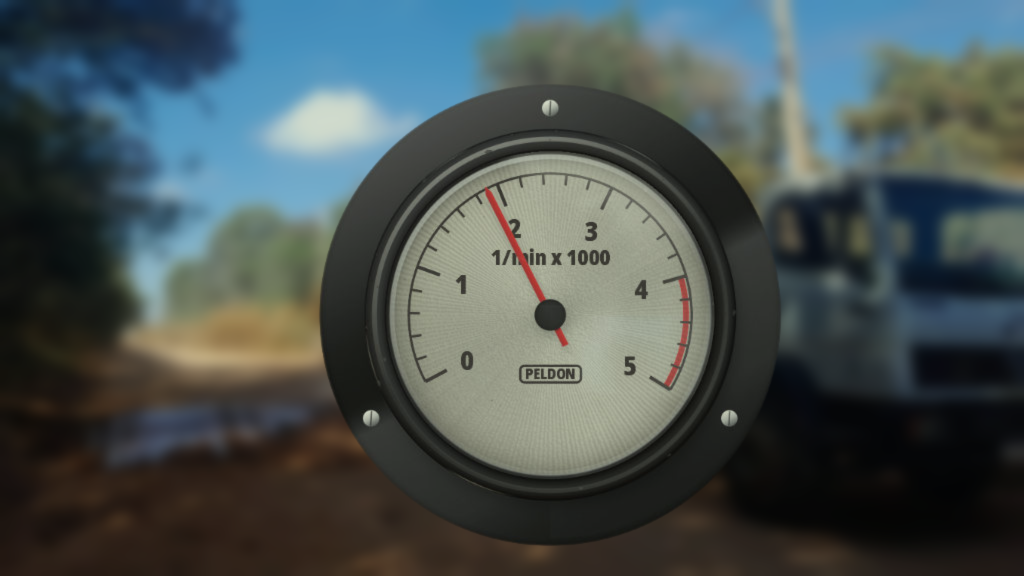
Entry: 1900 rpm
